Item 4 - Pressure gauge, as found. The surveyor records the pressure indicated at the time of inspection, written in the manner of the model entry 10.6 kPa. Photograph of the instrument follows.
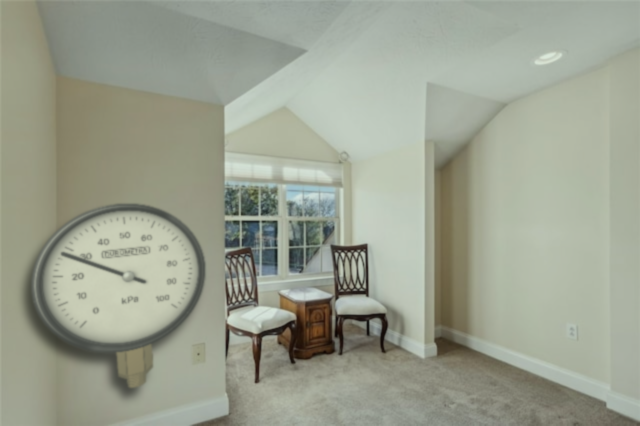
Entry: 28 kPa
